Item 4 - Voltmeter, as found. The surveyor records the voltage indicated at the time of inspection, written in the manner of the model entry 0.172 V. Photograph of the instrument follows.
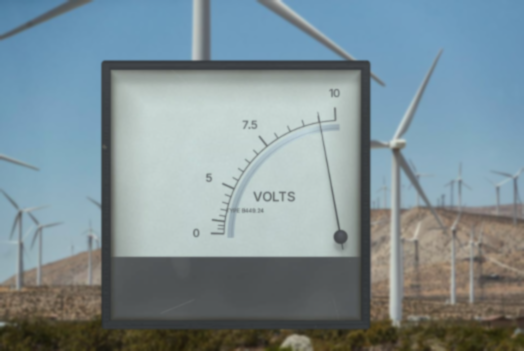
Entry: 9.5 V
